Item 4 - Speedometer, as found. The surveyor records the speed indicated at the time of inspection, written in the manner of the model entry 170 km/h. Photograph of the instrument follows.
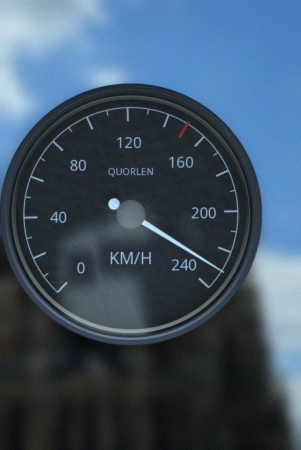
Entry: 230 km/h
